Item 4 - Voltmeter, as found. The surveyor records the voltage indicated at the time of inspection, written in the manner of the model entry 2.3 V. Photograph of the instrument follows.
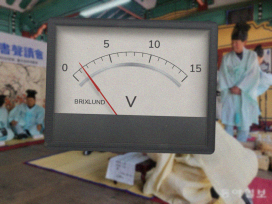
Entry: 1.5 V
